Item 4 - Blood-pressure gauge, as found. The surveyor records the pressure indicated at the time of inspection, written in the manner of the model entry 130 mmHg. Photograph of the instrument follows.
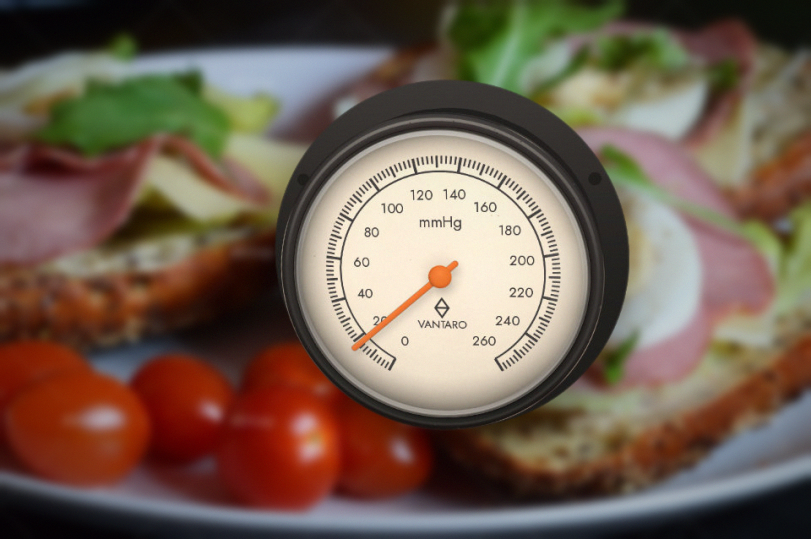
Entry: 18 mmHg
